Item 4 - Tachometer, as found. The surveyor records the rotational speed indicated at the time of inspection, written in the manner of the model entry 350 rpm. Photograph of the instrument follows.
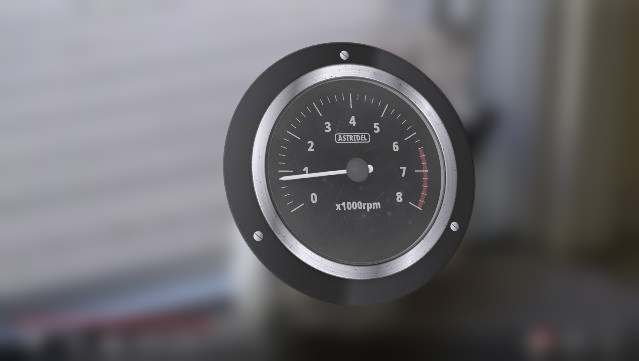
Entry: 800 rpm
